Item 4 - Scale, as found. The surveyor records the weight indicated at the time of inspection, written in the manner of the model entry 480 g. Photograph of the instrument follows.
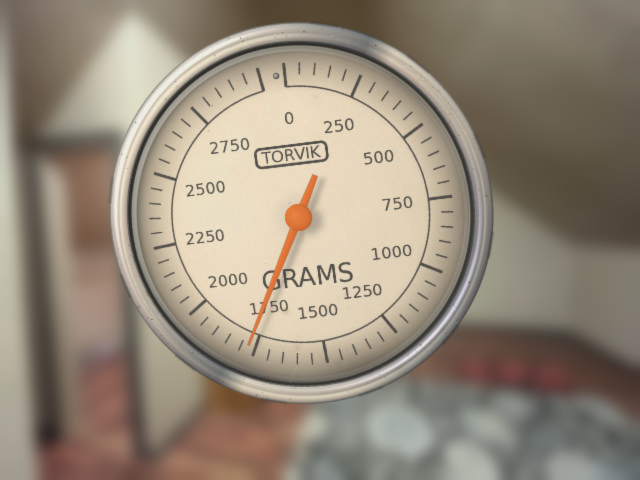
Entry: 1775 g
